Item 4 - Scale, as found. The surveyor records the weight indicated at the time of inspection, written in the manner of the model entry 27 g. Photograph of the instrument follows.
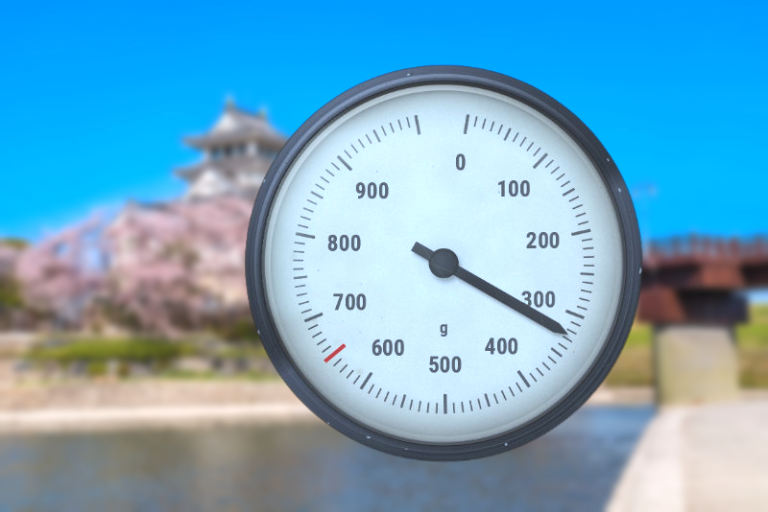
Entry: 325 g
